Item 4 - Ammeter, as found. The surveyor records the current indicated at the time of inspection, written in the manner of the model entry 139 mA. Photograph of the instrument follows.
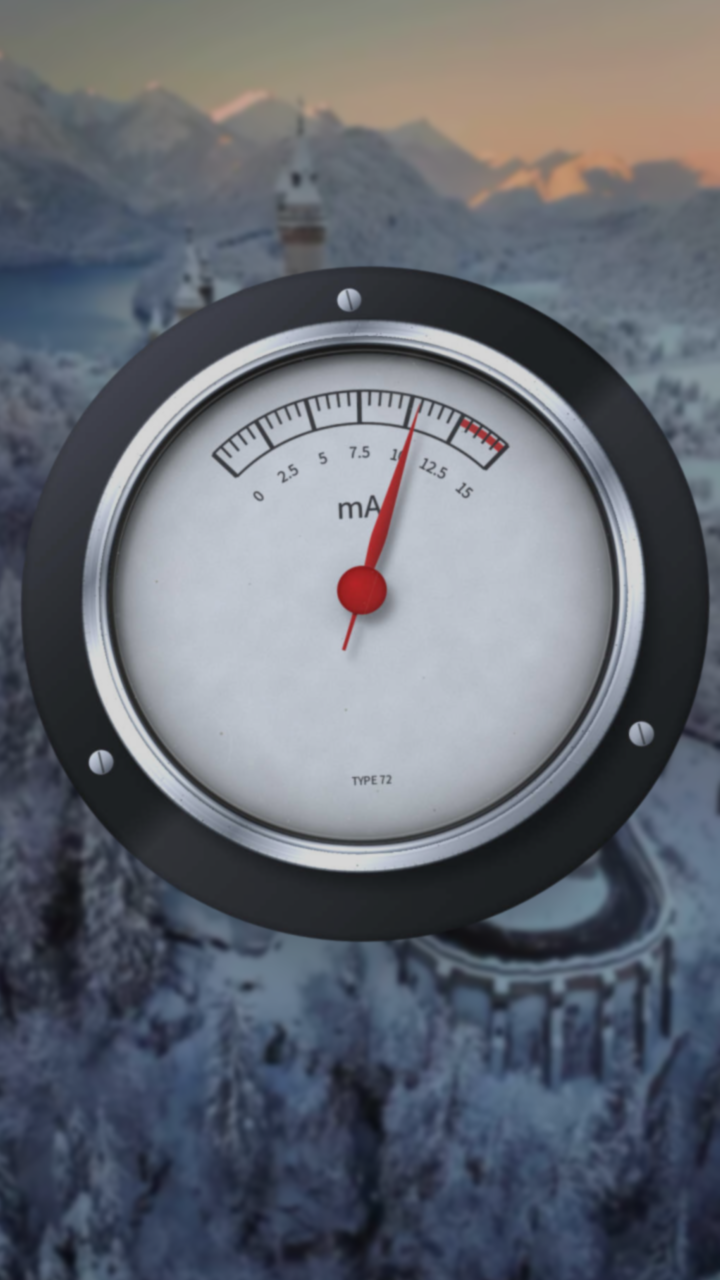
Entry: 10.5 mA
